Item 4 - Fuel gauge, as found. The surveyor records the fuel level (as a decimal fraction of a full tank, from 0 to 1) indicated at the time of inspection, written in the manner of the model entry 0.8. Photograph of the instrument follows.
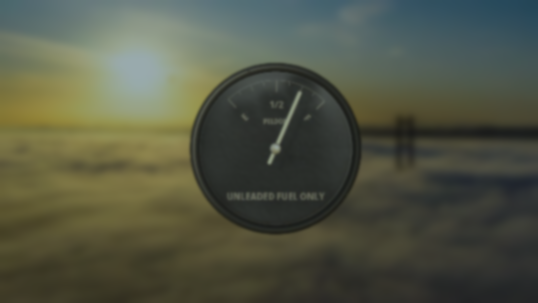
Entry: 0.75
